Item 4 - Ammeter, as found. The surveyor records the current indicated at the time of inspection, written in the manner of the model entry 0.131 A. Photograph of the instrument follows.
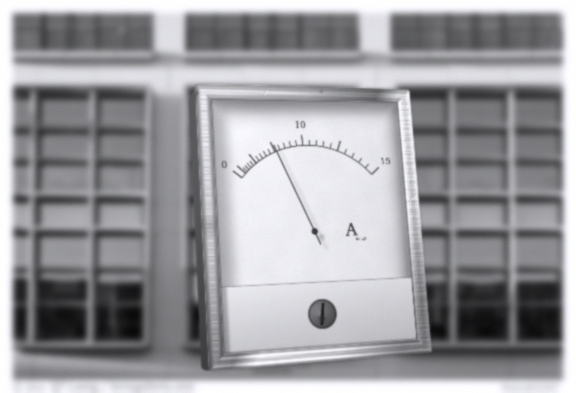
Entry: 7.5 A
